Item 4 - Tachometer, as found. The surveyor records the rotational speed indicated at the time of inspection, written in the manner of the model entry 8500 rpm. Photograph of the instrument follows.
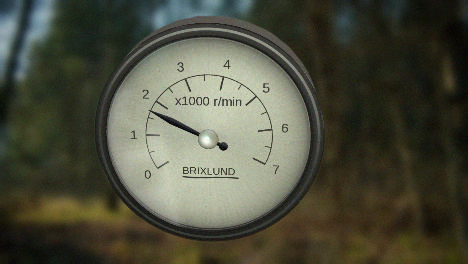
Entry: 1750 rpm
